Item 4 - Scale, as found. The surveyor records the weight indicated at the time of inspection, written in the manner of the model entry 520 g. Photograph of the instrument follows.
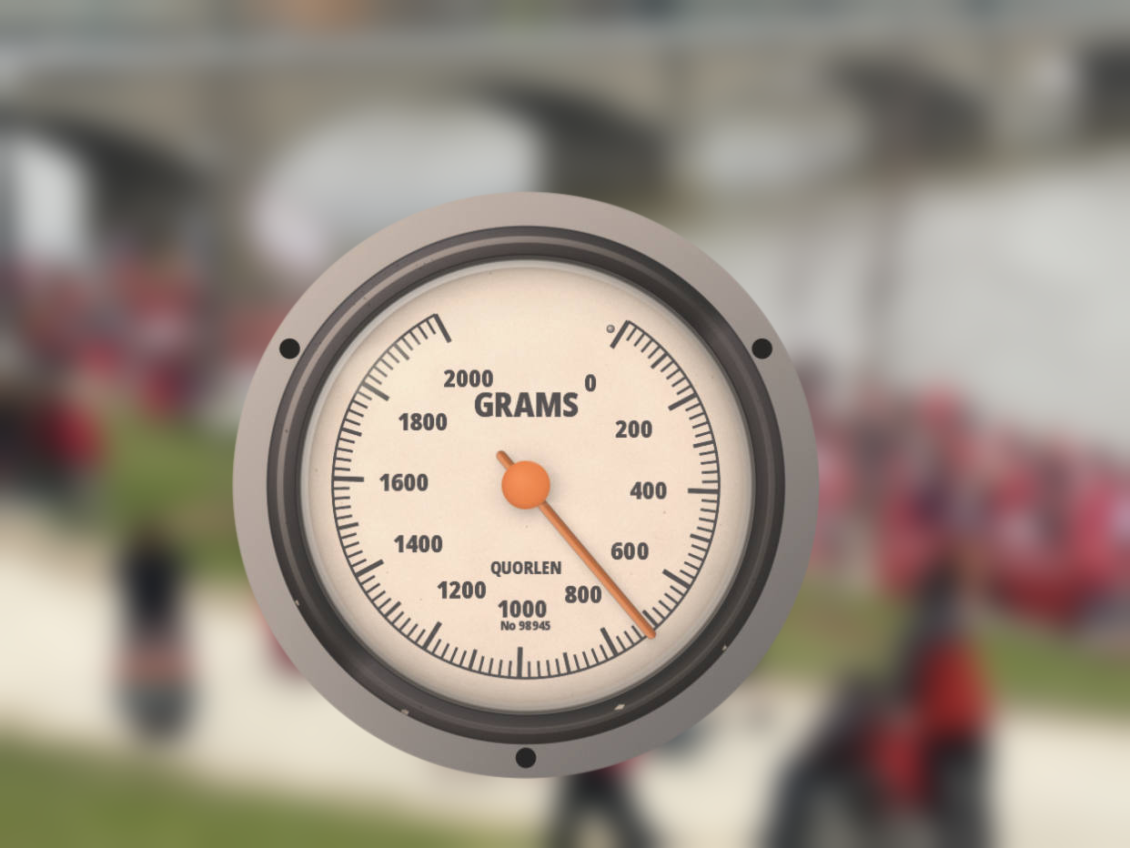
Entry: 720 g
